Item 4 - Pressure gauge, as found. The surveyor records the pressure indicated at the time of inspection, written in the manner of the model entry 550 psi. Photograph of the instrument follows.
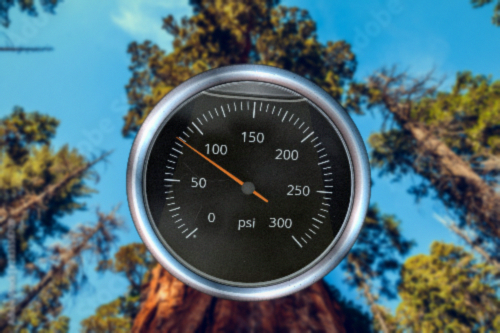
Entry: 85 psi
